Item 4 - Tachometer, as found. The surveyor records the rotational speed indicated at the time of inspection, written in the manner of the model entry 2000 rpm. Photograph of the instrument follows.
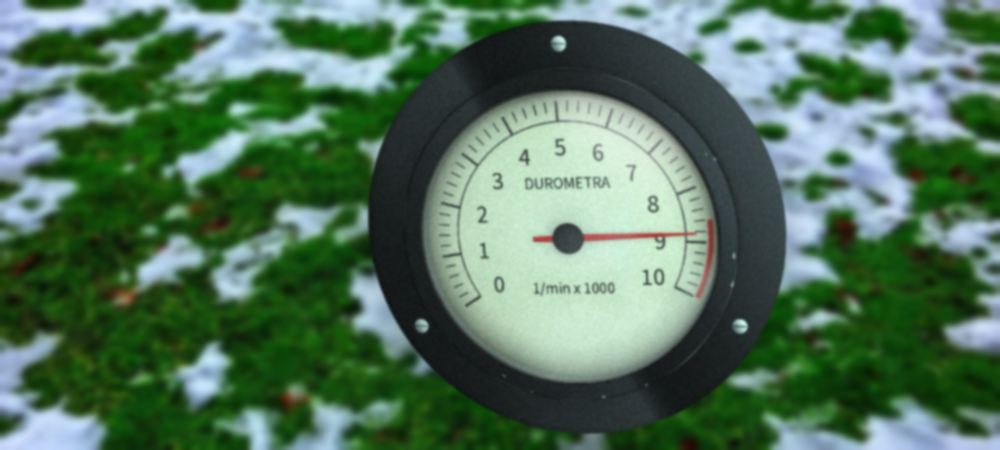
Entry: 8800 rpm
